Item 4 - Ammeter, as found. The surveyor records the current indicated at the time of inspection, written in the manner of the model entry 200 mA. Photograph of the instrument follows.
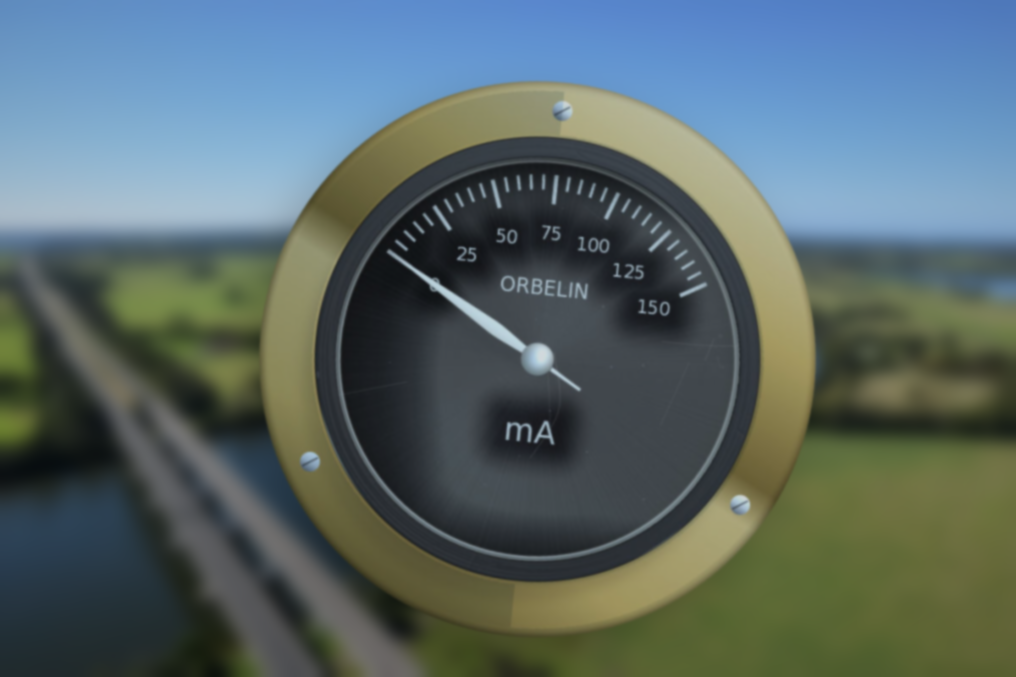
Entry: 0 mA
